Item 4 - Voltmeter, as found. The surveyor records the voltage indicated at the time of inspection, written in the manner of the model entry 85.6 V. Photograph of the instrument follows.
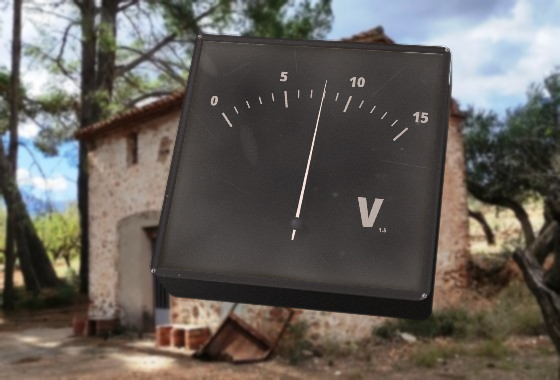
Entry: 8 V
